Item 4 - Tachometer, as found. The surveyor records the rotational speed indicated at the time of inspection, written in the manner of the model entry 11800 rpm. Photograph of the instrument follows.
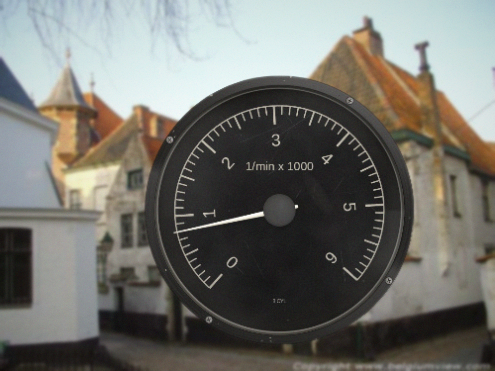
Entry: 800 rpm
